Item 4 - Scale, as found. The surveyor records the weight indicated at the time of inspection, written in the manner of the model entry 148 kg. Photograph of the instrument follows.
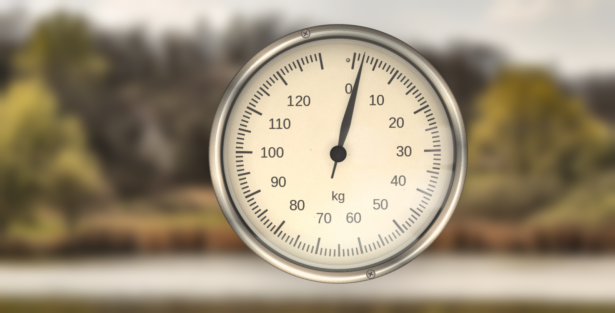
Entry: 2 kg
